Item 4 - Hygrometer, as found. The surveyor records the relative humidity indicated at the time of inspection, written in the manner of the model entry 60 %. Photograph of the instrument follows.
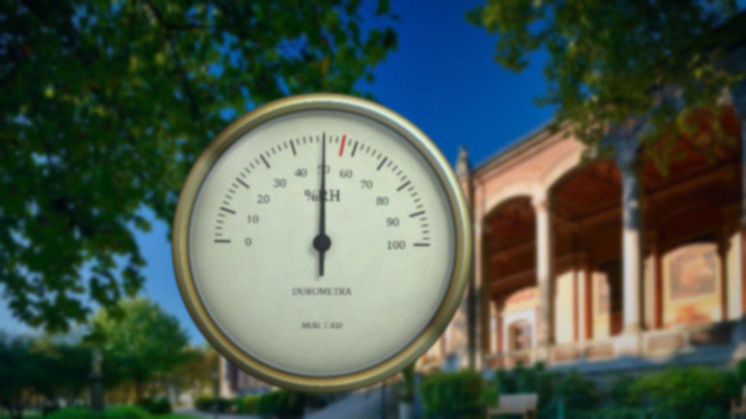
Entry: 50 %
